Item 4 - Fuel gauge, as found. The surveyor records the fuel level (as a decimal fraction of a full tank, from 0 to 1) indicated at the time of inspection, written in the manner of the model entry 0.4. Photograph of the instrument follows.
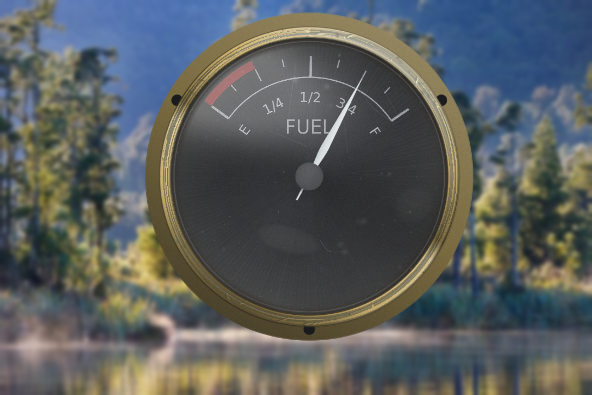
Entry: 0.75
